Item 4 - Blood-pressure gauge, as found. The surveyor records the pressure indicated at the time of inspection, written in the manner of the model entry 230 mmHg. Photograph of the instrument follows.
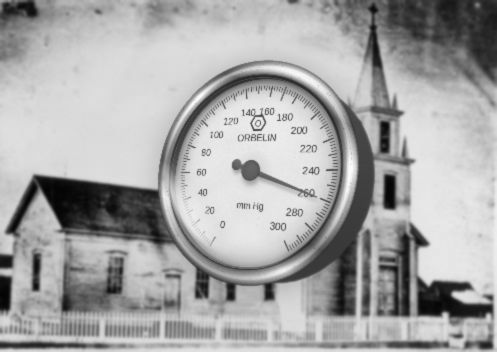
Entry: 260 mmHg
